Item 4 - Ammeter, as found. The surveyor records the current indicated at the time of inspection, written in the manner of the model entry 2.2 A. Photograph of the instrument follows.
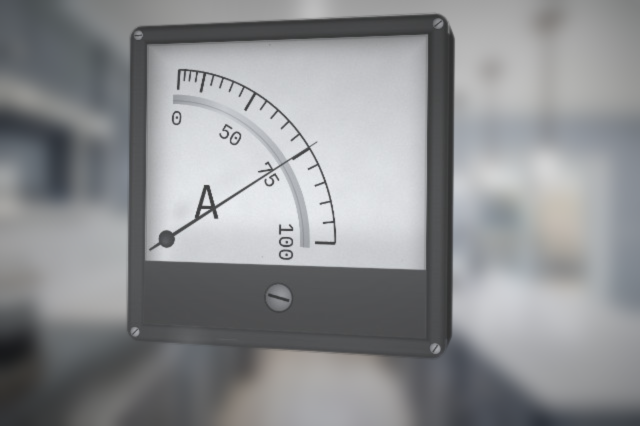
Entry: 75 A
